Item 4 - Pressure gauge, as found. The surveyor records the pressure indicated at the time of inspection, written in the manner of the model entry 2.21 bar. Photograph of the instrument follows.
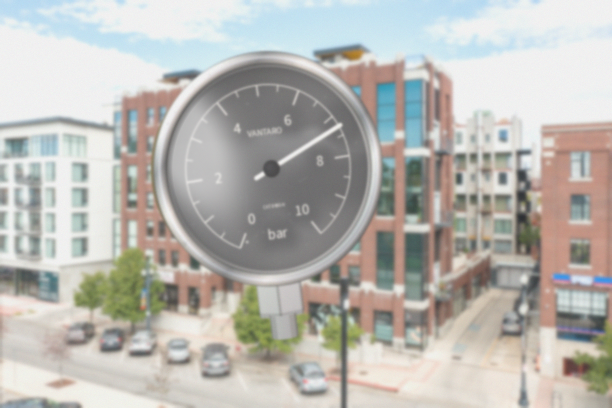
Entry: 7.25 bar
